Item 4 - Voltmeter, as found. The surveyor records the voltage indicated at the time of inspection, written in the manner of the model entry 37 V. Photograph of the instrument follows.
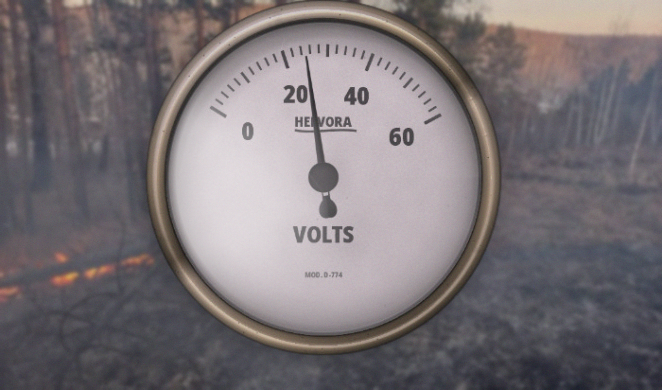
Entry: 25 V
